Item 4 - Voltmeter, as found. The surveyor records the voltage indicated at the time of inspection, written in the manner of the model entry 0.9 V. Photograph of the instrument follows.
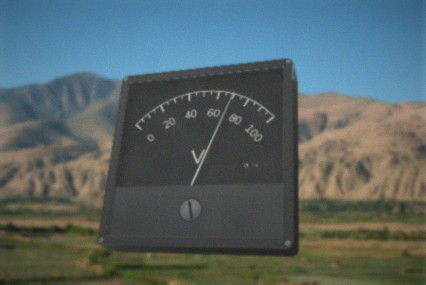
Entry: 70 V
